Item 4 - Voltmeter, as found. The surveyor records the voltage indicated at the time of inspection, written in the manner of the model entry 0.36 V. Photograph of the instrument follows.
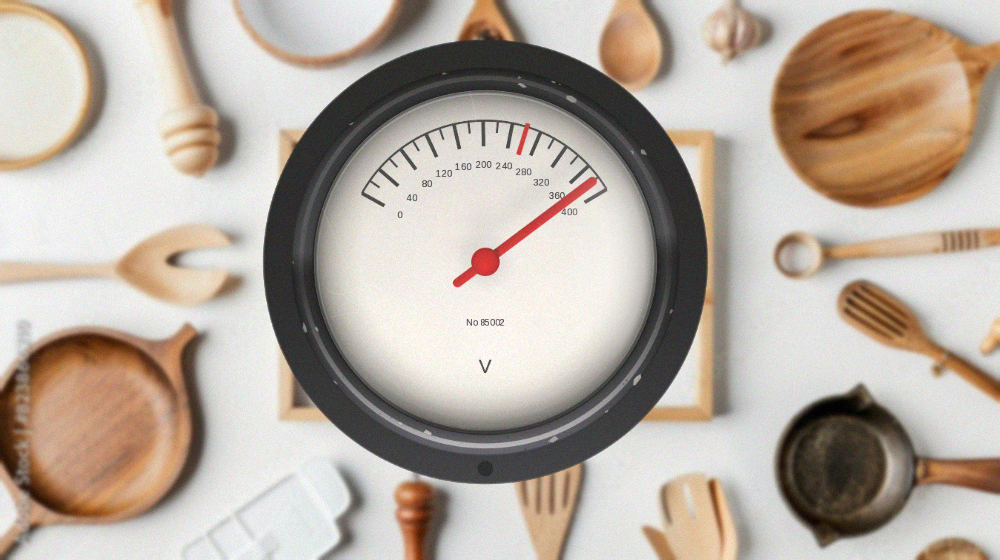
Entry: 380 V
